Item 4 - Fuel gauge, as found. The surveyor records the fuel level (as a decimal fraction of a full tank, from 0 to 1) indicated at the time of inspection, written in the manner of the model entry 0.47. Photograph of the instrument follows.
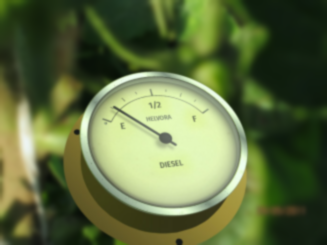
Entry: 0.125
